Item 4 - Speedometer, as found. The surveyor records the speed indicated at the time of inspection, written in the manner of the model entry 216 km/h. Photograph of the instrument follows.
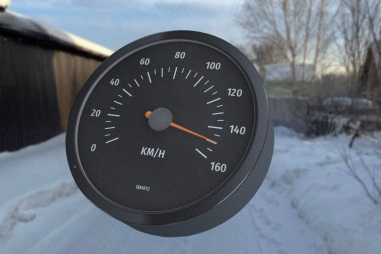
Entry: 150 km/h
